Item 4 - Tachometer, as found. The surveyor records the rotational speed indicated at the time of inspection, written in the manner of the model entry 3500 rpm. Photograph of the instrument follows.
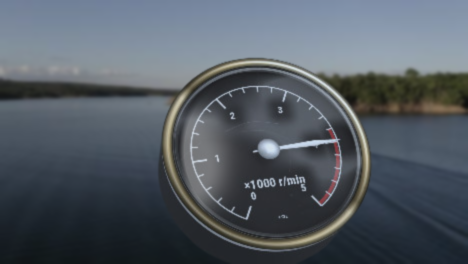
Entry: 4000 rpm
